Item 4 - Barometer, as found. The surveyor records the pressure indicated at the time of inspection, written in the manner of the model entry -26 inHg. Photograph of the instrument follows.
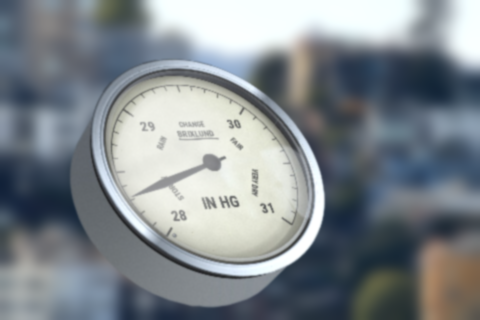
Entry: 28.3 inHg
